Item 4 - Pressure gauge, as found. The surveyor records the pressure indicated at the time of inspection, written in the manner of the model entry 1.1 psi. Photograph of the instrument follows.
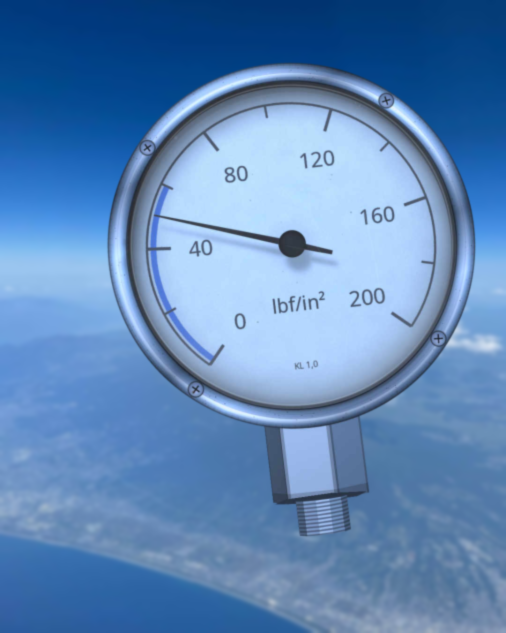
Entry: 50 psi
